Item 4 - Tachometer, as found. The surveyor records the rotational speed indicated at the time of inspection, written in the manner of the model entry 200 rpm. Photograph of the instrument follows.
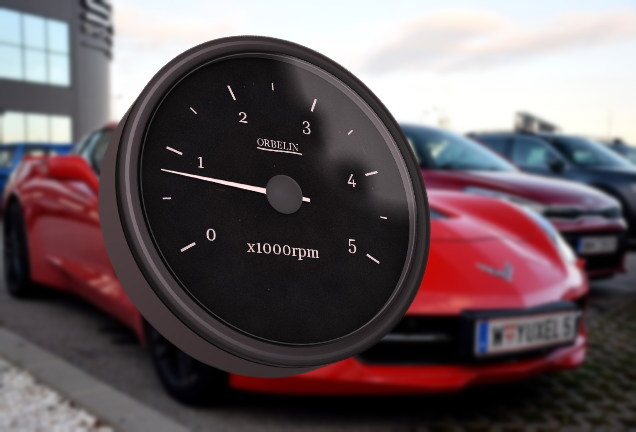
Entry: 750 rpm
